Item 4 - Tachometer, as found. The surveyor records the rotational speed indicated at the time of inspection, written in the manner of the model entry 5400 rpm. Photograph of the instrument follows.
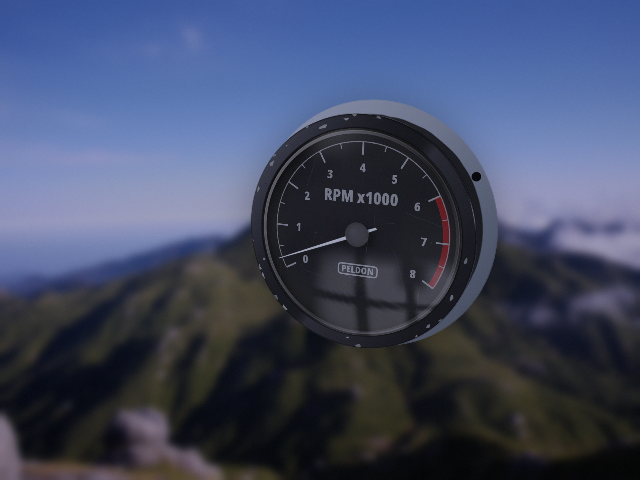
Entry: 250 rpm
